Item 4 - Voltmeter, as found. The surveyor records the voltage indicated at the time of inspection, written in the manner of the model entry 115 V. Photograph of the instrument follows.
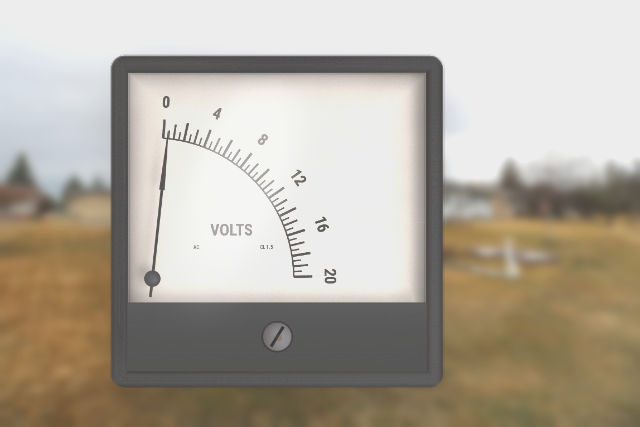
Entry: 0.5 V
